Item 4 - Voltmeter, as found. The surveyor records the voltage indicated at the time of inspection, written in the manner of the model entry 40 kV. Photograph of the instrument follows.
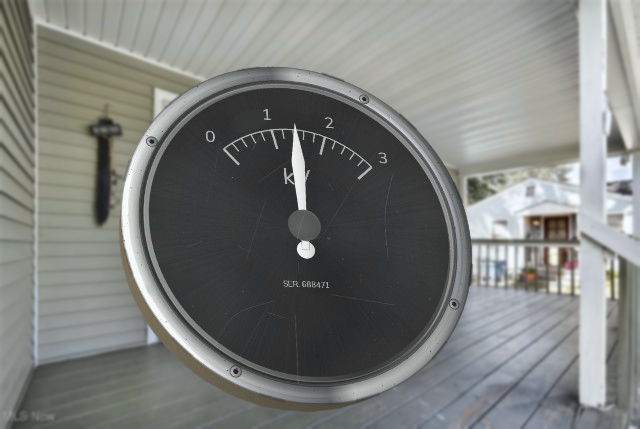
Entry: 1.4 kV
